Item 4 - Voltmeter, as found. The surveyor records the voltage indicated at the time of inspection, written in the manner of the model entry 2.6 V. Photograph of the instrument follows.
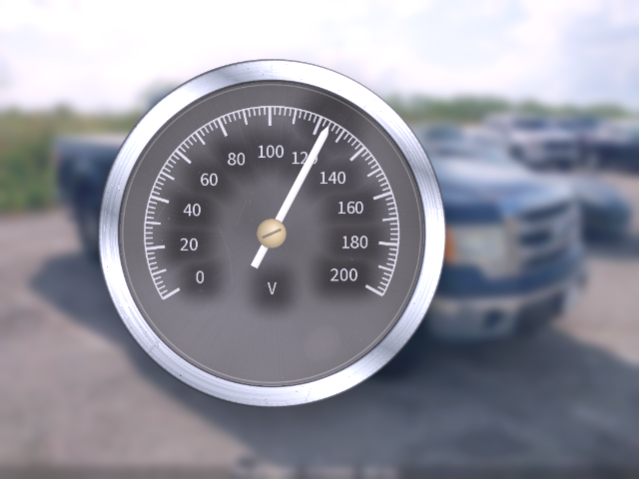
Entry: 124 V
